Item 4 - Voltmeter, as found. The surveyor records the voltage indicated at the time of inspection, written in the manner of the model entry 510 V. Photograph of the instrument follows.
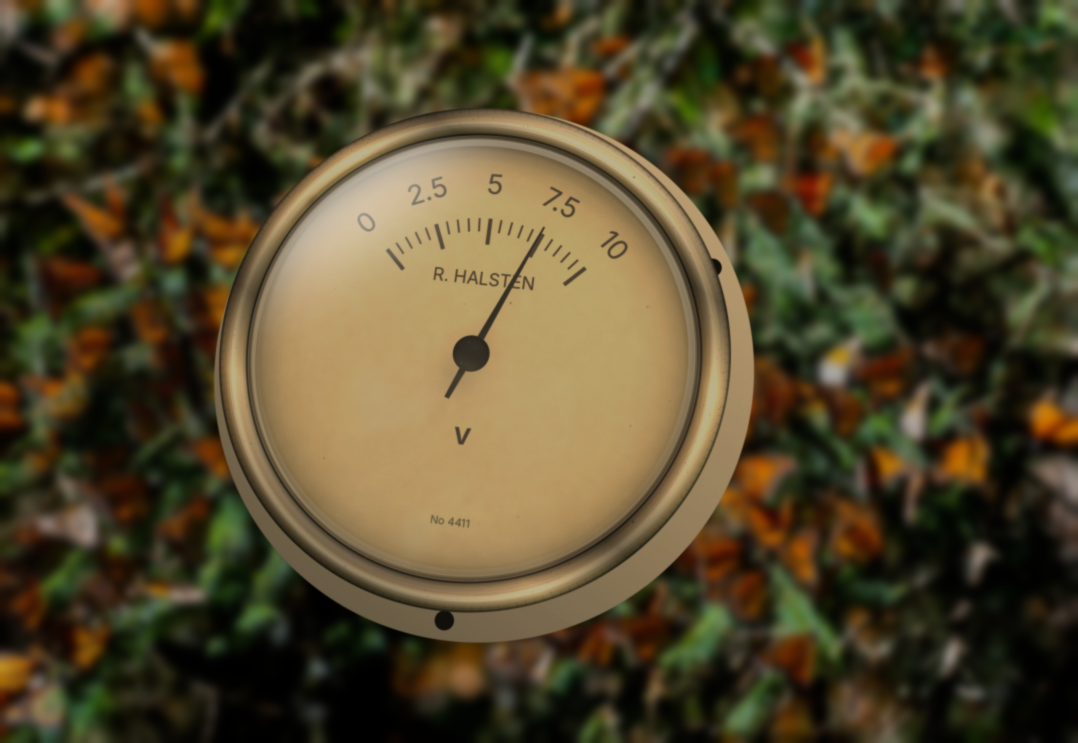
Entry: 7.5 V
